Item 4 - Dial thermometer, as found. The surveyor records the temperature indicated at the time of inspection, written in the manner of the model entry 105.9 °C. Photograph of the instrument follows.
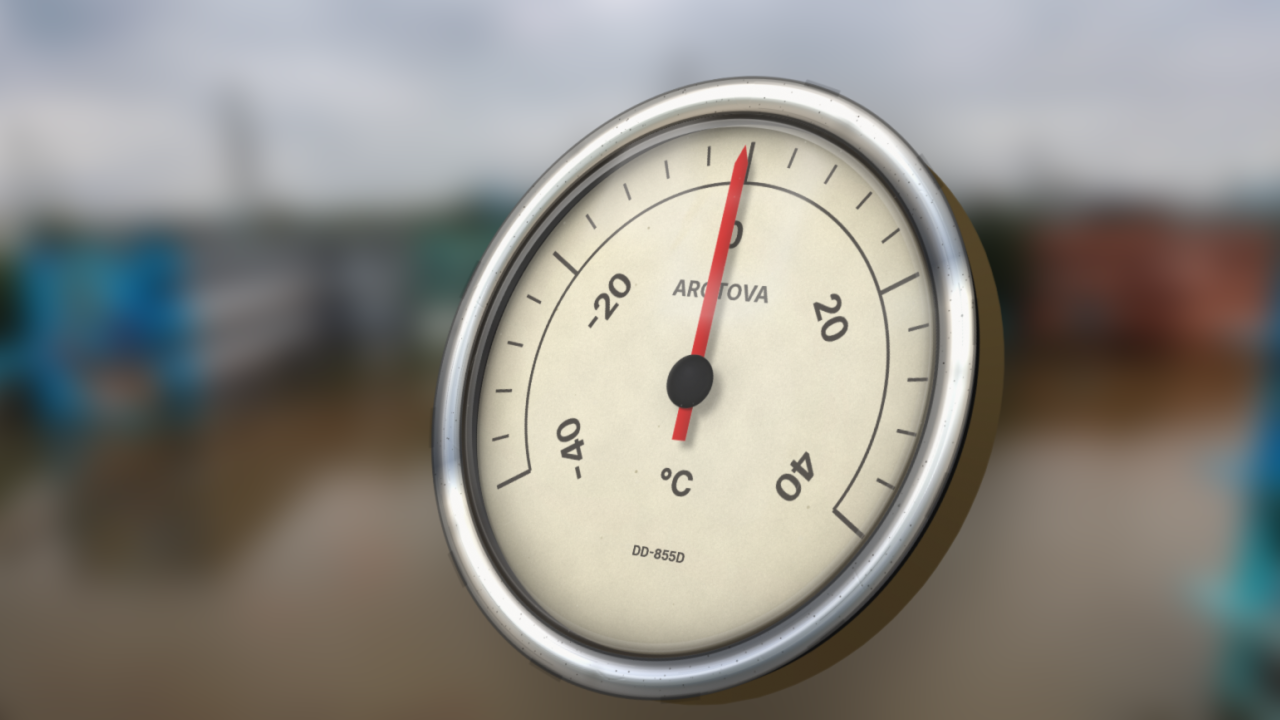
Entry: 0 °C
